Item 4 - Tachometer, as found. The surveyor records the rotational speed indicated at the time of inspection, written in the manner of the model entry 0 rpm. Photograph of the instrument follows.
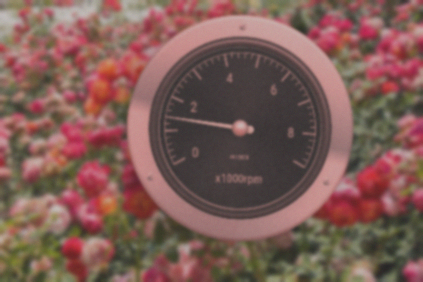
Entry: 1400 rpm
